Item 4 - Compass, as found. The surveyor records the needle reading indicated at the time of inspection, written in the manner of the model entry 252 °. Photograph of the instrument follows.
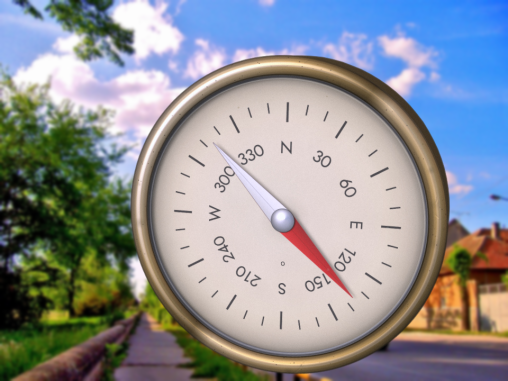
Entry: 135 °
